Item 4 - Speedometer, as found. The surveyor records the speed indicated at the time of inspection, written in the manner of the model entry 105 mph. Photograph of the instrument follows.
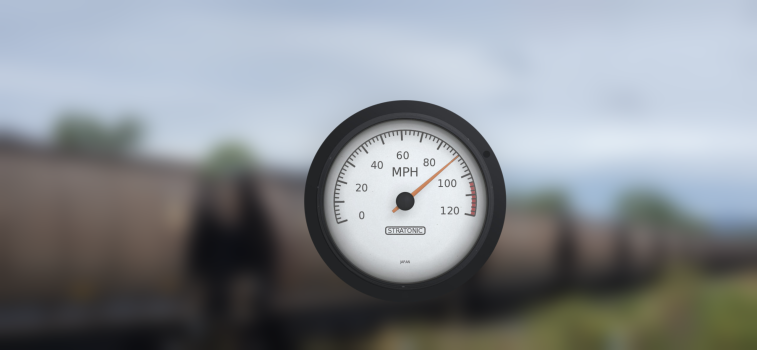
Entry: 90 mph
